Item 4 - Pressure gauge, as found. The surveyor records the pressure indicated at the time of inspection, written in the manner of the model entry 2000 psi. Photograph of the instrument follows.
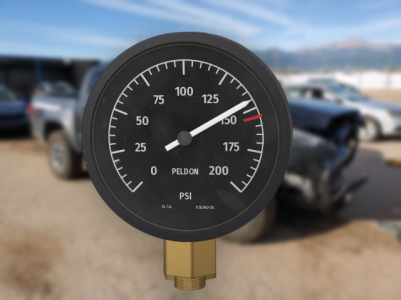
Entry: 145 psi
